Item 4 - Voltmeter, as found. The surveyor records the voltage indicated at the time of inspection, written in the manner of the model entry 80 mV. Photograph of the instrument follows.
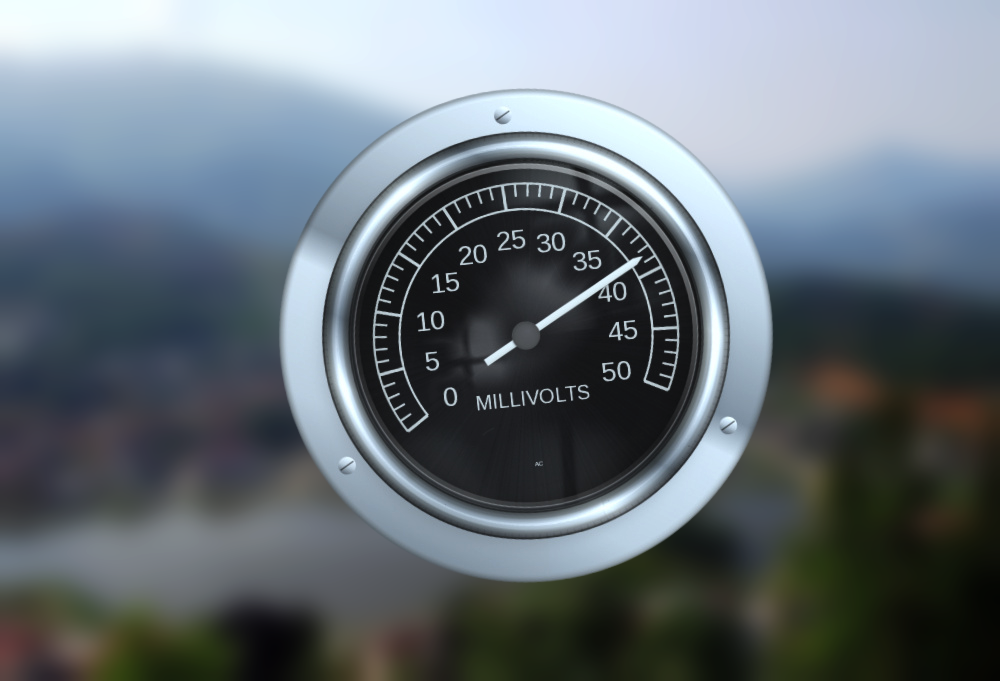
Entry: 38.5 mV
